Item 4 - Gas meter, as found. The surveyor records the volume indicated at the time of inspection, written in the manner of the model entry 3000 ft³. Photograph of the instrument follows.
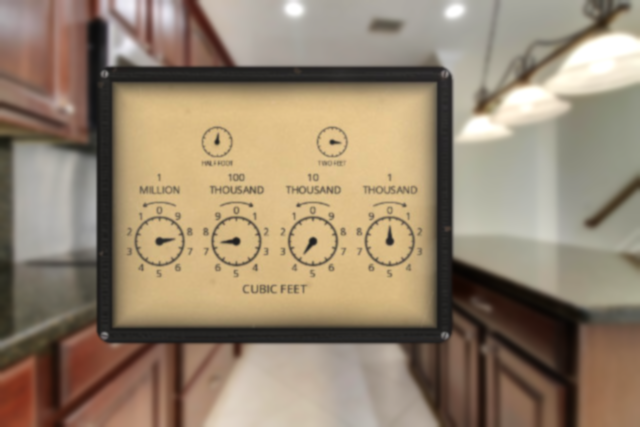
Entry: 774000 ft³
